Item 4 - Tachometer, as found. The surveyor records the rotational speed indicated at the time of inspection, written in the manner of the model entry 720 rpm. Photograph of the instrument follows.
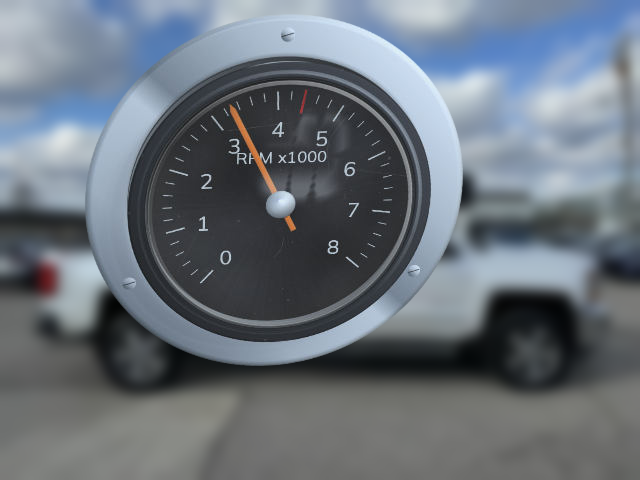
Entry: 3300 rpm
